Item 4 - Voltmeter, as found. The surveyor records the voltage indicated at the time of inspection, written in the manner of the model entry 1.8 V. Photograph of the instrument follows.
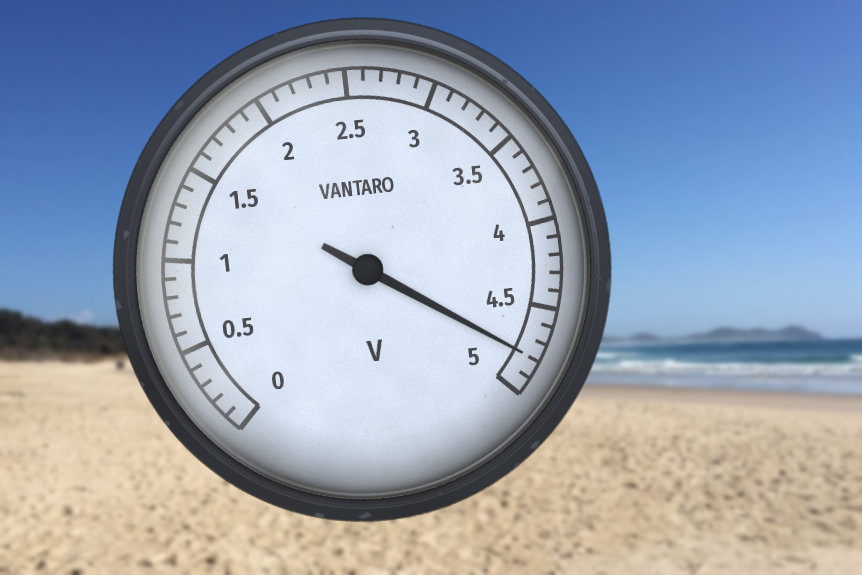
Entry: 4.8 V
